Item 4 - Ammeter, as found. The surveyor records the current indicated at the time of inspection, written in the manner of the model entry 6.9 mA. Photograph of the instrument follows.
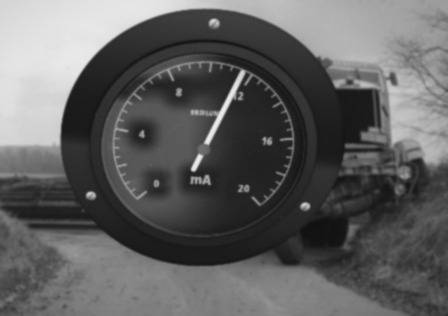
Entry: 11.5 mA
